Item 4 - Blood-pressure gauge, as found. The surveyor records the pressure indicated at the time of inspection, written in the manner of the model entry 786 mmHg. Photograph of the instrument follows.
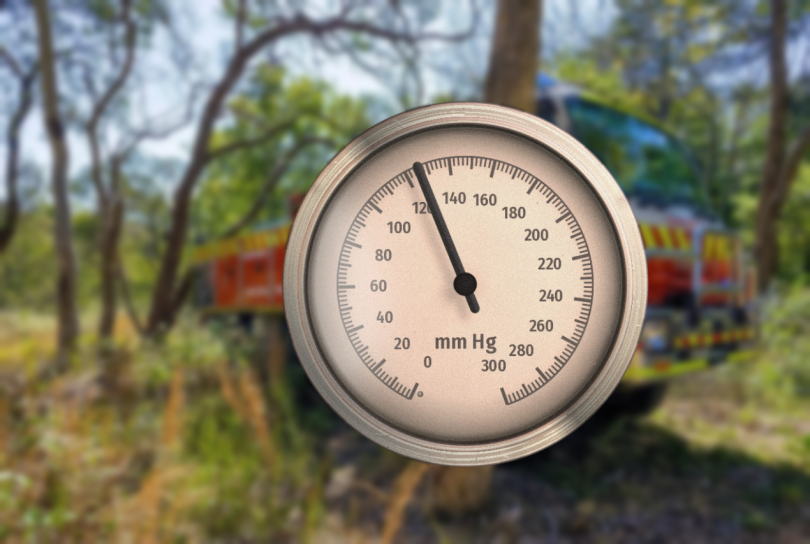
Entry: 126 mmHg
